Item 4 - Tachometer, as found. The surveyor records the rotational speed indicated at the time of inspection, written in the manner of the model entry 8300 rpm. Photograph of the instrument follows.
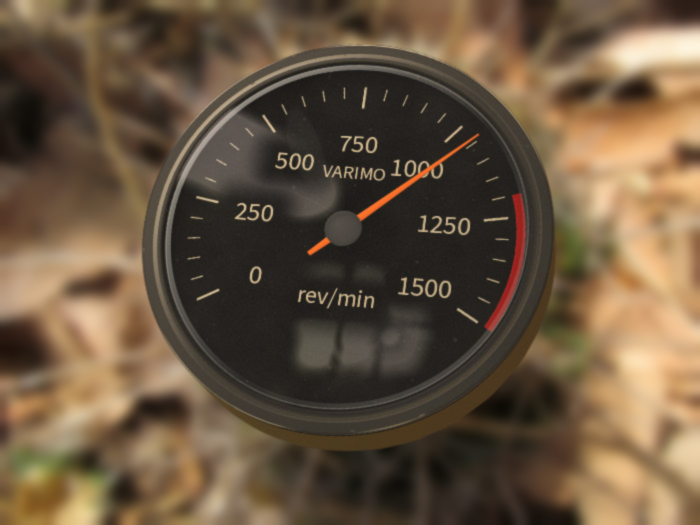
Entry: 1050 rpm
